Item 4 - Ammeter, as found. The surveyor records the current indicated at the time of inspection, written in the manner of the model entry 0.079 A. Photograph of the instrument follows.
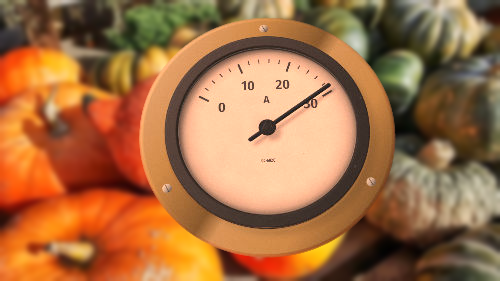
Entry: 29 A
